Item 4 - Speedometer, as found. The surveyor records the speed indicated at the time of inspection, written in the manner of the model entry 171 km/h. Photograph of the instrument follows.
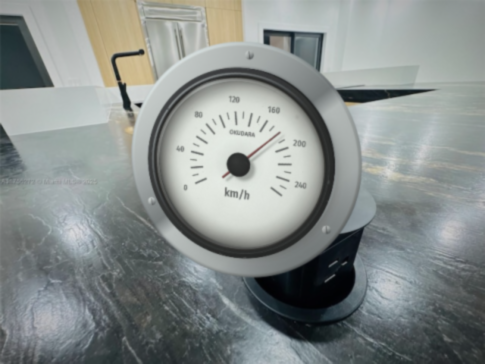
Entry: 180 km/h
